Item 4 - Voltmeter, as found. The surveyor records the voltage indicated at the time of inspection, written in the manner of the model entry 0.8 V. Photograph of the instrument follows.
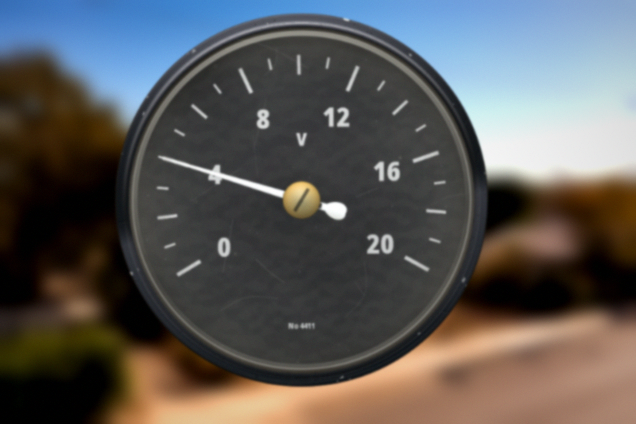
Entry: 4 V
